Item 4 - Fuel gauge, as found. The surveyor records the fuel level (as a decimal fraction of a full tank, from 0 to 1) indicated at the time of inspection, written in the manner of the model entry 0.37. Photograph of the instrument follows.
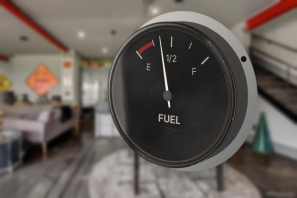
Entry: 0.375
